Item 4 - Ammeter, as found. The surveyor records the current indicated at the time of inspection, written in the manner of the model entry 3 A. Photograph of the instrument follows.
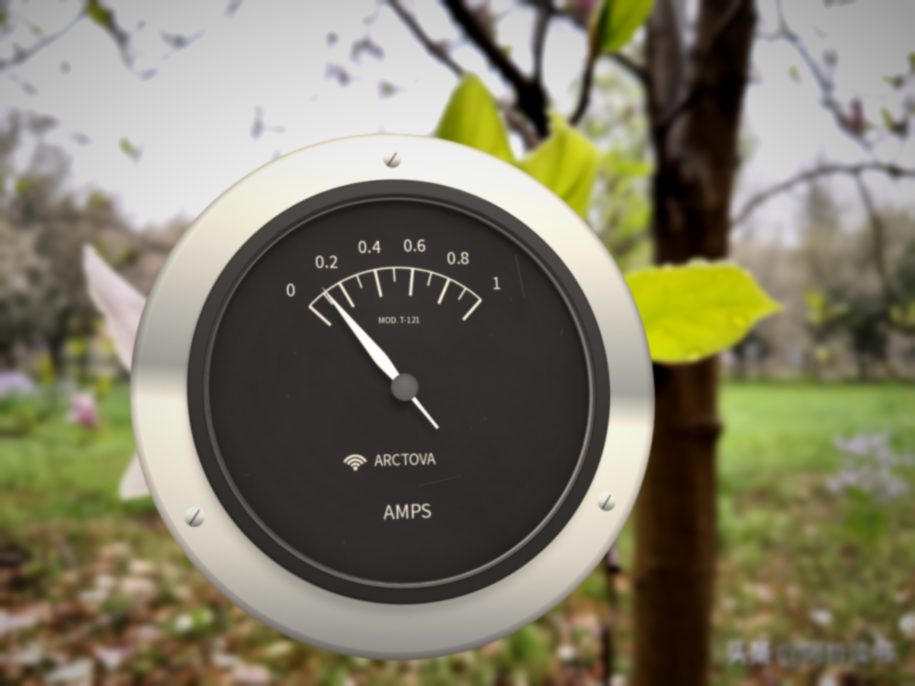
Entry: 0.1 A
